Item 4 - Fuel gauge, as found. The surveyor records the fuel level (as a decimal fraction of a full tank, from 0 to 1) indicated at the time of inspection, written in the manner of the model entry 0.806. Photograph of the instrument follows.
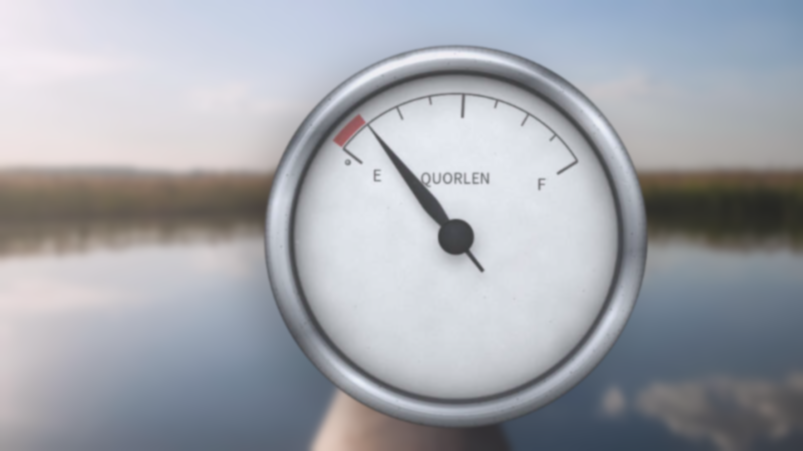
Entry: 0.125
